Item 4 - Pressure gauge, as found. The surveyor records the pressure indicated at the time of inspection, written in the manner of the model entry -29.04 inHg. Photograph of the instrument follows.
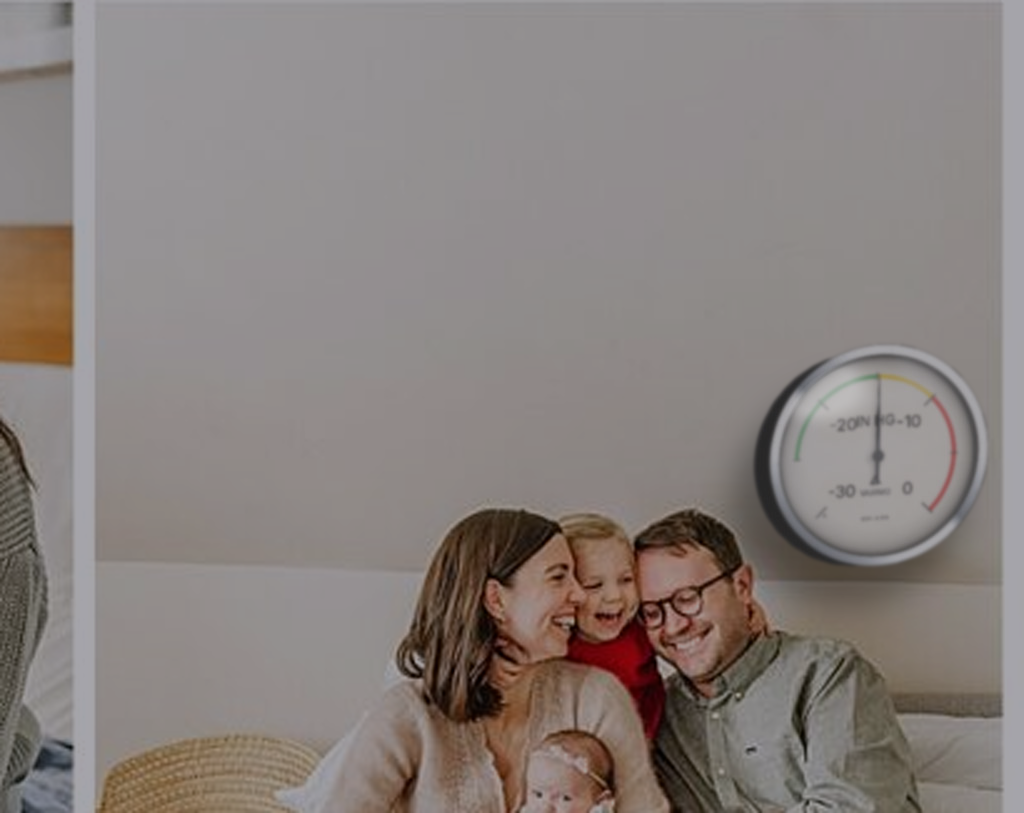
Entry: -15 inHg
